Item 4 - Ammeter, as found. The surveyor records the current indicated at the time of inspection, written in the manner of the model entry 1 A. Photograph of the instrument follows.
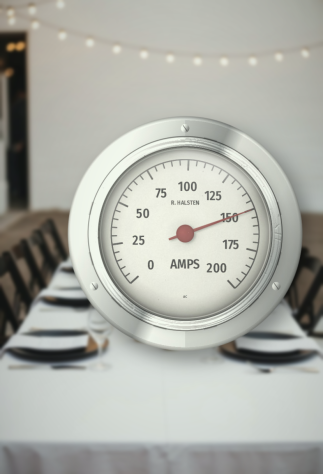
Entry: 150 A
